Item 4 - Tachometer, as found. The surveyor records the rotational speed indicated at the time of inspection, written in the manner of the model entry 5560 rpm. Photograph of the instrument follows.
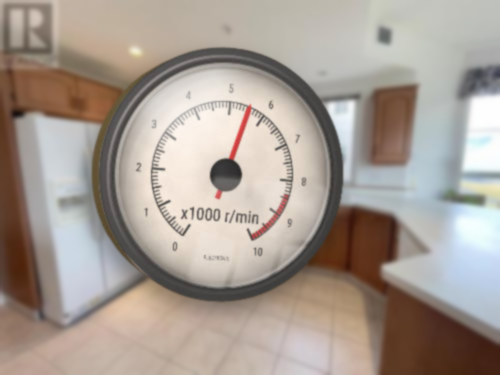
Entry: 5500 rpm
